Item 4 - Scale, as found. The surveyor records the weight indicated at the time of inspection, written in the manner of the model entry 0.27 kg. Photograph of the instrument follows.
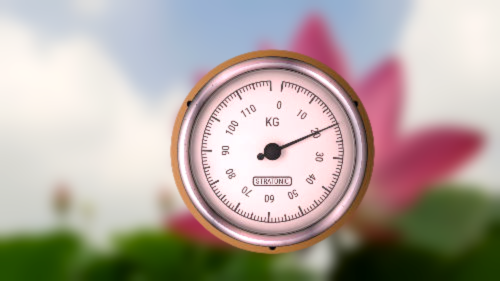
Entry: 20 kg
